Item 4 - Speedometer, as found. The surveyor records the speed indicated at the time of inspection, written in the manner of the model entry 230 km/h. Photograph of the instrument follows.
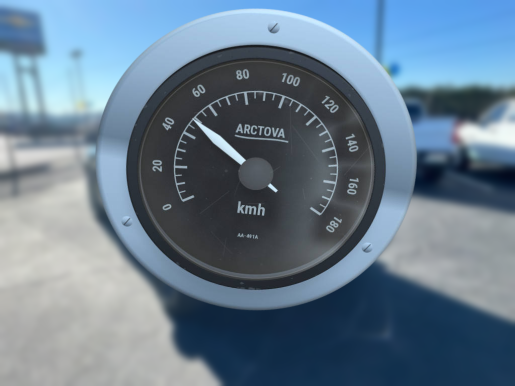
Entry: 50 km/h
